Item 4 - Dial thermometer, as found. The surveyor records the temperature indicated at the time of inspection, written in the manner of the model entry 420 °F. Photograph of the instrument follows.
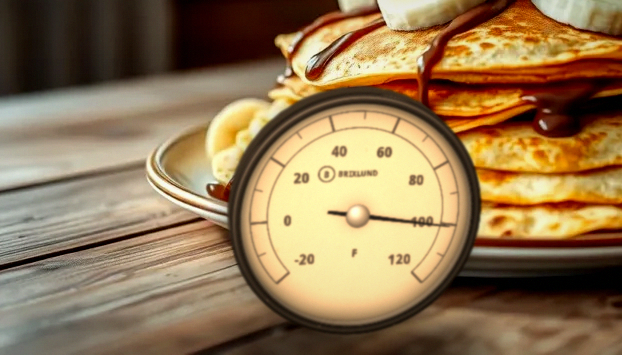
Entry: 100 °F
